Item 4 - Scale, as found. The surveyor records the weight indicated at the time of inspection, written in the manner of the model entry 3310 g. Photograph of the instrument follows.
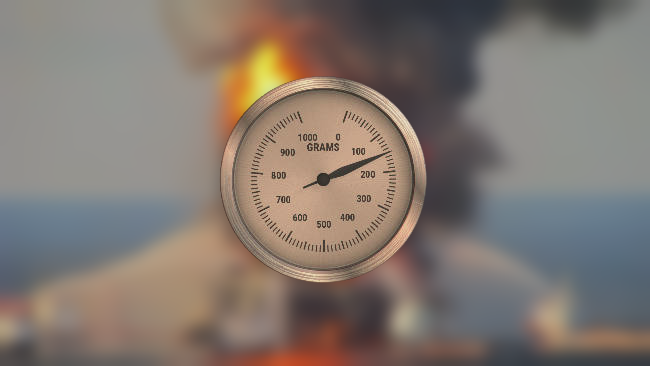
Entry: 150 g
